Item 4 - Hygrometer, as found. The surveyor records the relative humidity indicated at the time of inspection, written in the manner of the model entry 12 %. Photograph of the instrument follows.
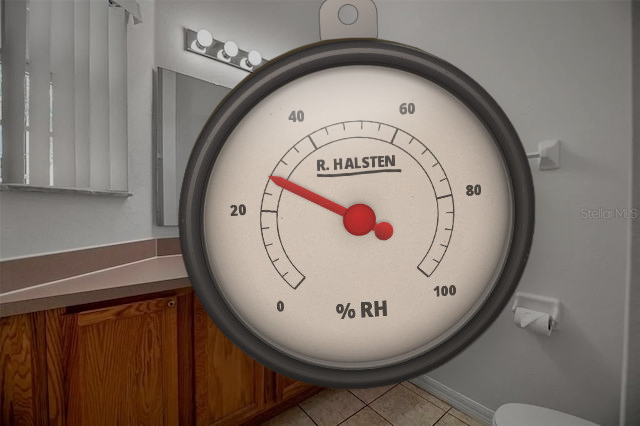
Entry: 28 %
